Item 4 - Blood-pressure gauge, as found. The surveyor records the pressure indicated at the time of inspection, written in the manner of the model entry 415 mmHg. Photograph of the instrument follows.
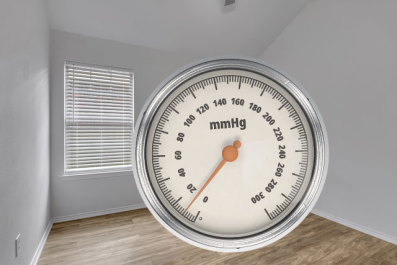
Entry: 10 mmHg
